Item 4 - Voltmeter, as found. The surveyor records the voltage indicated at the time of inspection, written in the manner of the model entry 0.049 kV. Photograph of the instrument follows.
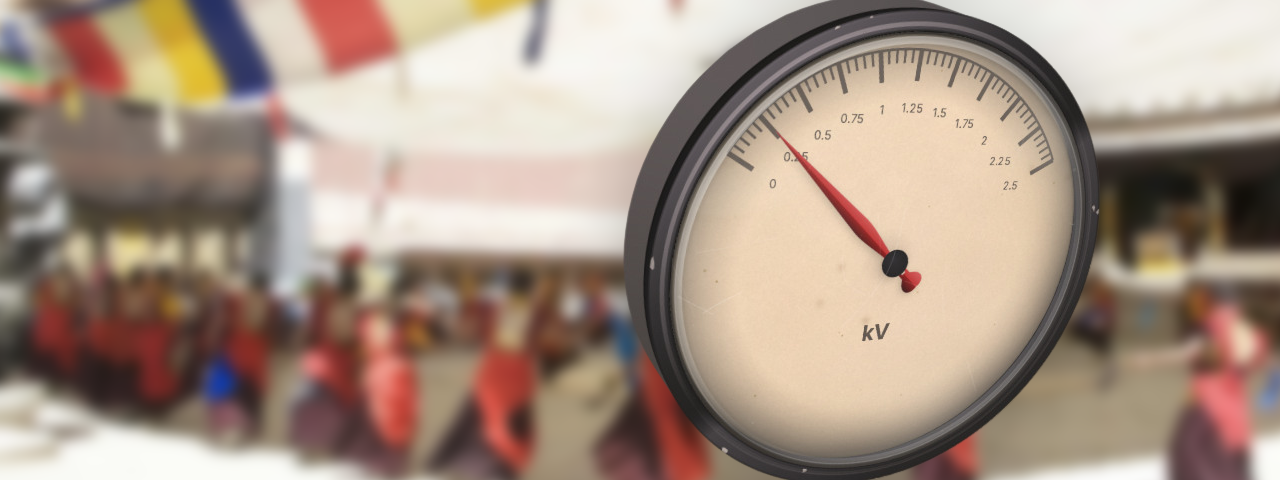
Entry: 0.25 kV
